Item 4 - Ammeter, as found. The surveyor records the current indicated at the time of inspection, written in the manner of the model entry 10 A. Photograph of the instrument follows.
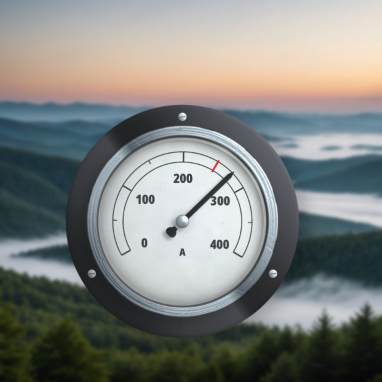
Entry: 275 A
